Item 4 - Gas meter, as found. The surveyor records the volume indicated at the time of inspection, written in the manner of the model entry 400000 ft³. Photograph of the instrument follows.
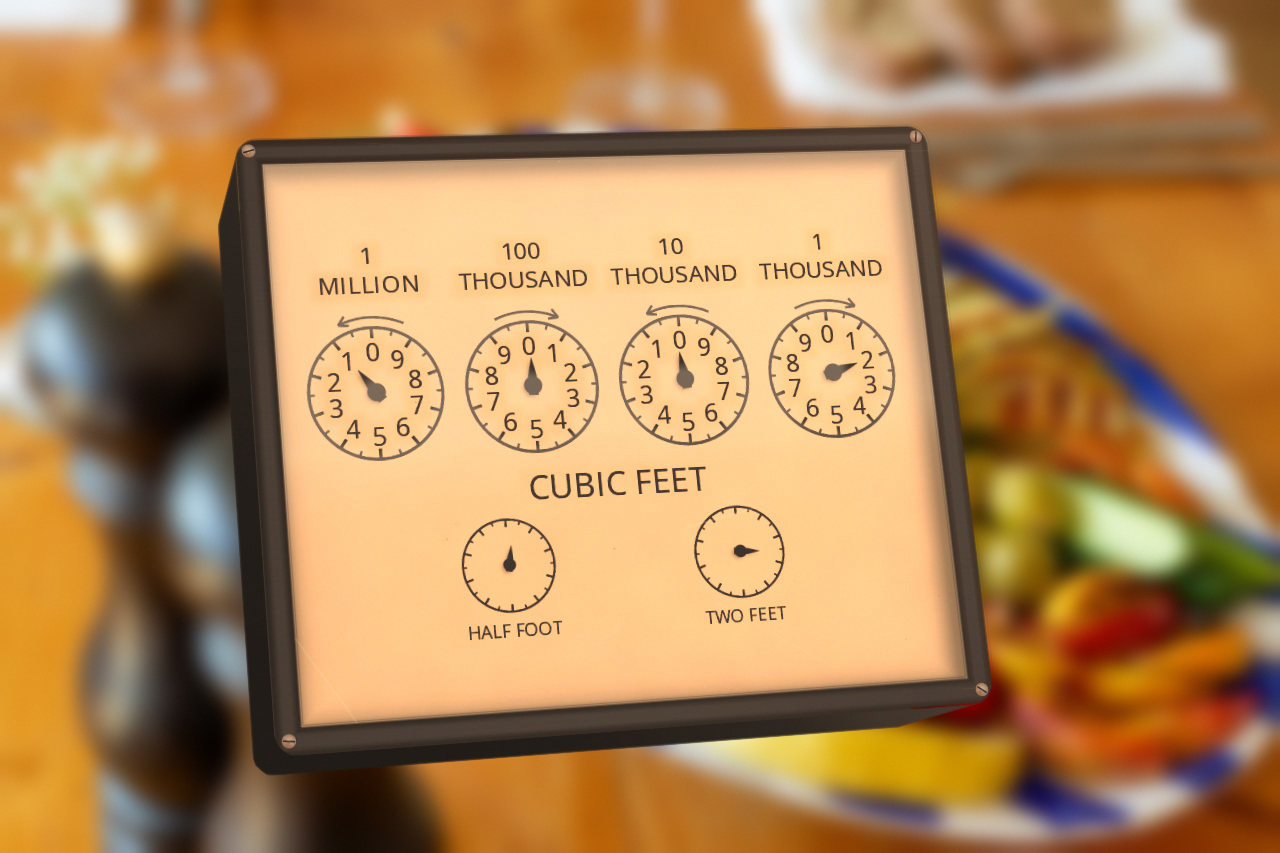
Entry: 100200 ft³
